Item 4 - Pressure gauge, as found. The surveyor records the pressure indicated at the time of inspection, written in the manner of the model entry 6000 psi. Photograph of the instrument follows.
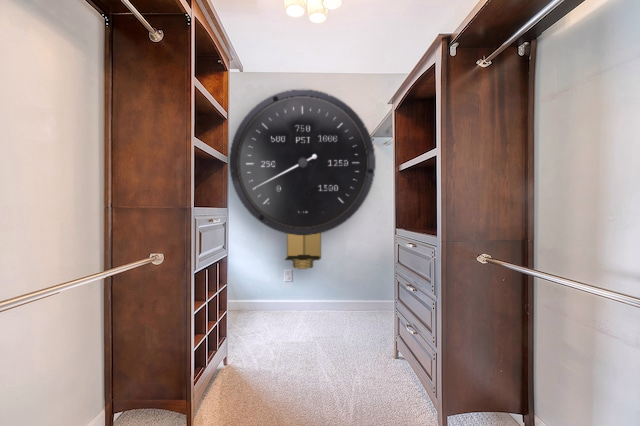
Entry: 100 psi
